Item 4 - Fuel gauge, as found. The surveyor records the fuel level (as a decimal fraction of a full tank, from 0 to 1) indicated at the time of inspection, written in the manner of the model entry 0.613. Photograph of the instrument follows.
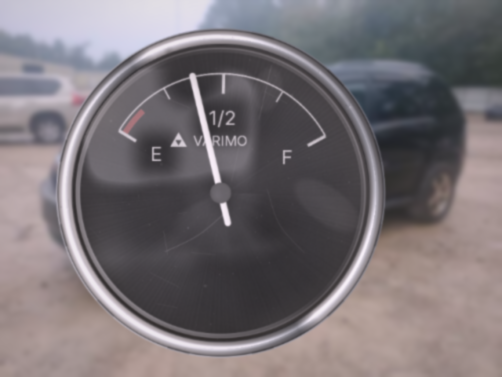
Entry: 0.375
